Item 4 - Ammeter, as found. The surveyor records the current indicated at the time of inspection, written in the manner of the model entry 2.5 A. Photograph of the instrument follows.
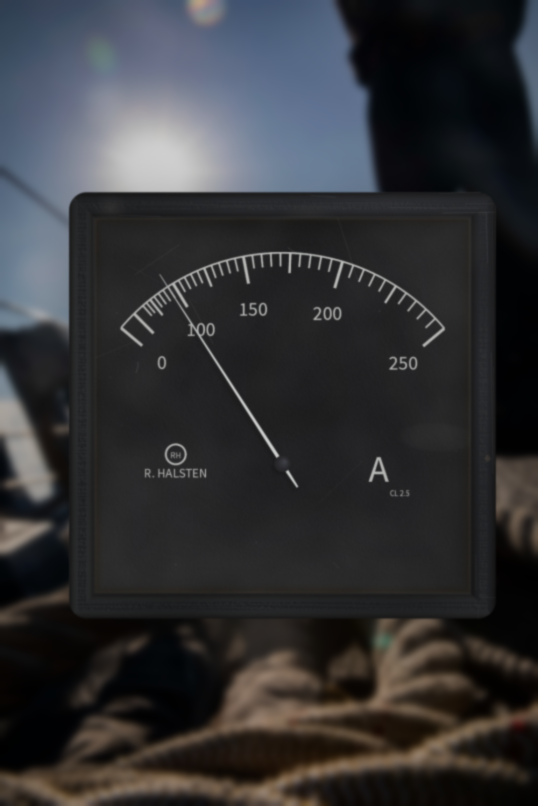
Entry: 95 A
